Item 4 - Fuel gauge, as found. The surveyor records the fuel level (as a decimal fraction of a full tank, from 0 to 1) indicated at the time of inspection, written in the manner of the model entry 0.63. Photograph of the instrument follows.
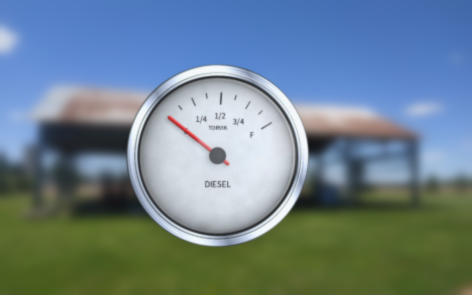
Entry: 0
